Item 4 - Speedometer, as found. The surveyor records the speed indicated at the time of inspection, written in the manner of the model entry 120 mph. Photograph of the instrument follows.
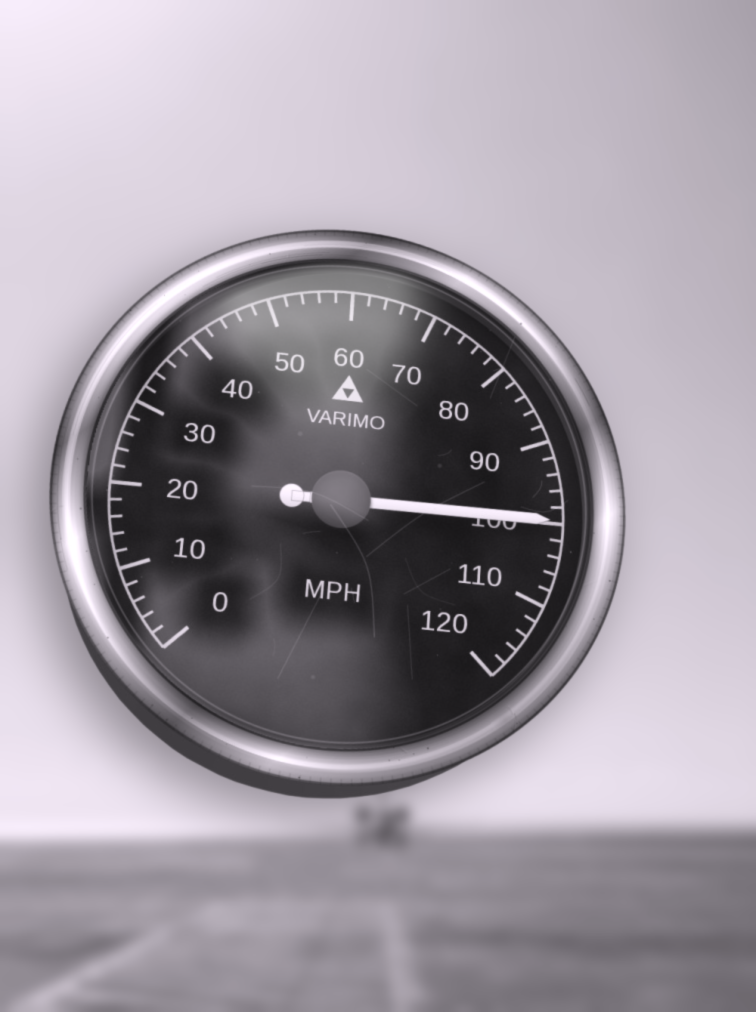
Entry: 100 mph
